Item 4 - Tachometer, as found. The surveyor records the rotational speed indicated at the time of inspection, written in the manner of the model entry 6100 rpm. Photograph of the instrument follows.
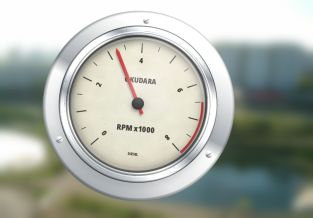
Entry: 3250 rpm
